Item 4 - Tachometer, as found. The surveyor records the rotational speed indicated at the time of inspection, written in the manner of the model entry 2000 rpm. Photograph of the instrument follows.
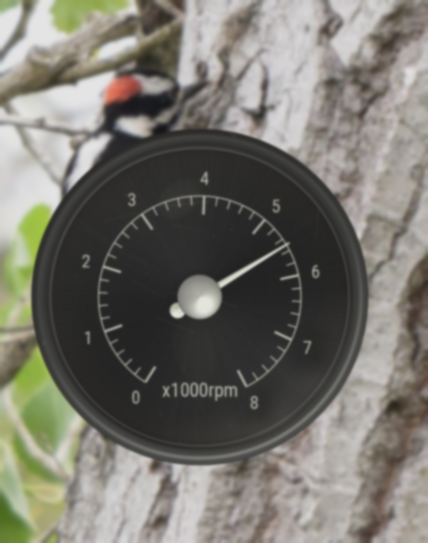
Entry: 5500 rpm
